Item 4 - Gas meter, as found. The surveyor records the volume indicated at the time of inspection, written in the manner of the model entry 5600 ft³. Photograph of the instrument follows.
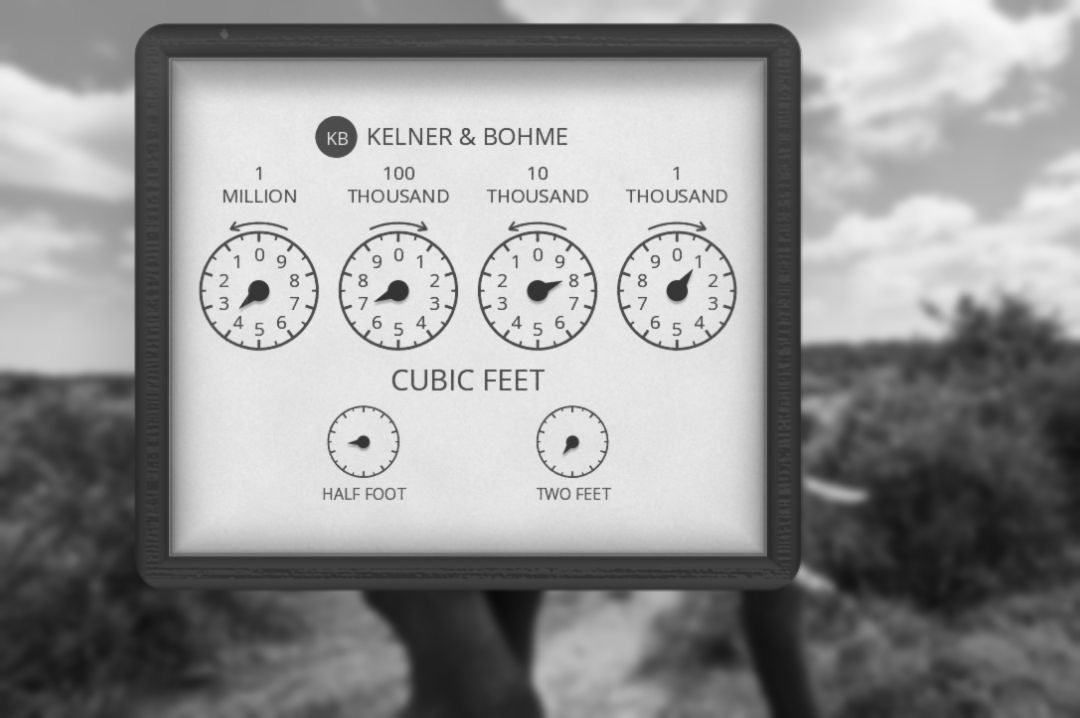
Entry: 368100 ft³
